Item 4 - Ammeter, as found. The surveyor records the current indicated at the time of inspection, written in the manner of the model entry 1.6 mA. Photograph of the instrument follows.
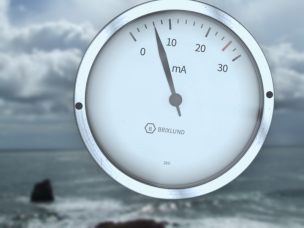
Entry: 6 mA
